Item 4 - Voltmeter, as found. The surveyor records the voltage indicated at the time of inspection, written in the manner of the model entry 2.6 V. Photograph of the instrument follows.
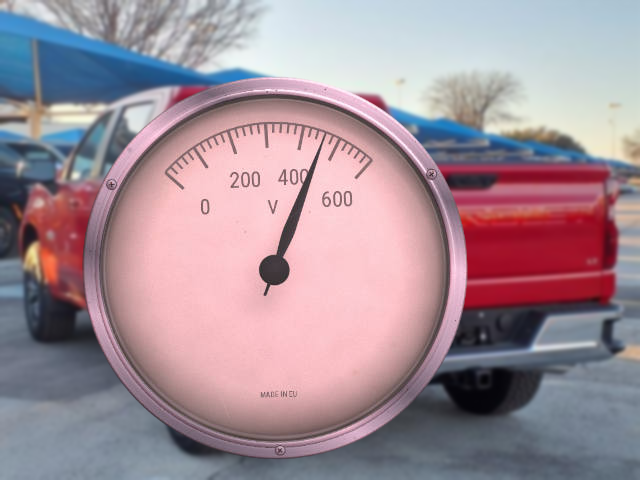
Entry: 460 V
